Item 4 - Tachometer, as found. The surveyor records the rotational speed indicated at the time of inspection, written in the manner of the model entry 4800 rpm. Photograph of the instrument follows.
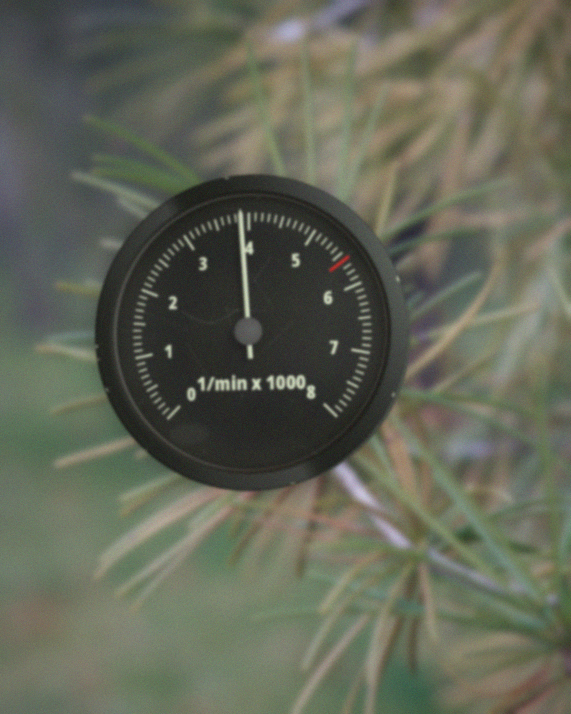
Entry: 3900 rpm
